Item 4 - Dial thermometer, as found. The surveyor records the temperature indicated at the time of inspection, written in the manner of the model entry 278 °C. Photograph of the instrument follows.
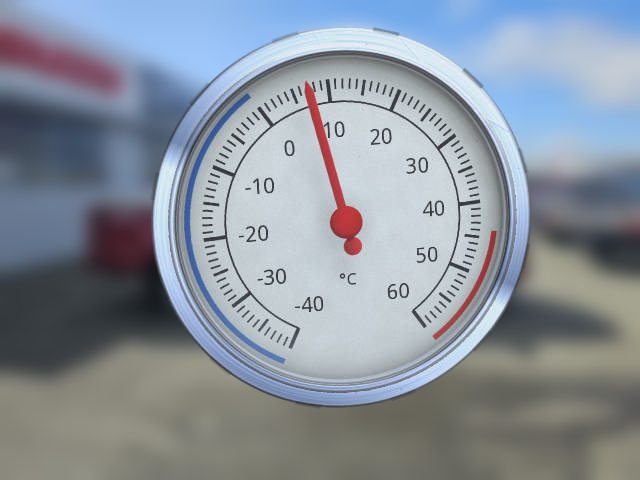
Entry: 7 °C
